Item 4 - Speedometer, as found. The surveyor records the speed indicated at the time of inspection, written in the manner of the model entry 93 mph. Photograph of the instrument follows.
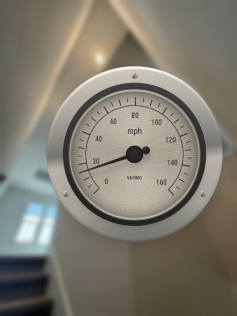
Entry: 15 mph
